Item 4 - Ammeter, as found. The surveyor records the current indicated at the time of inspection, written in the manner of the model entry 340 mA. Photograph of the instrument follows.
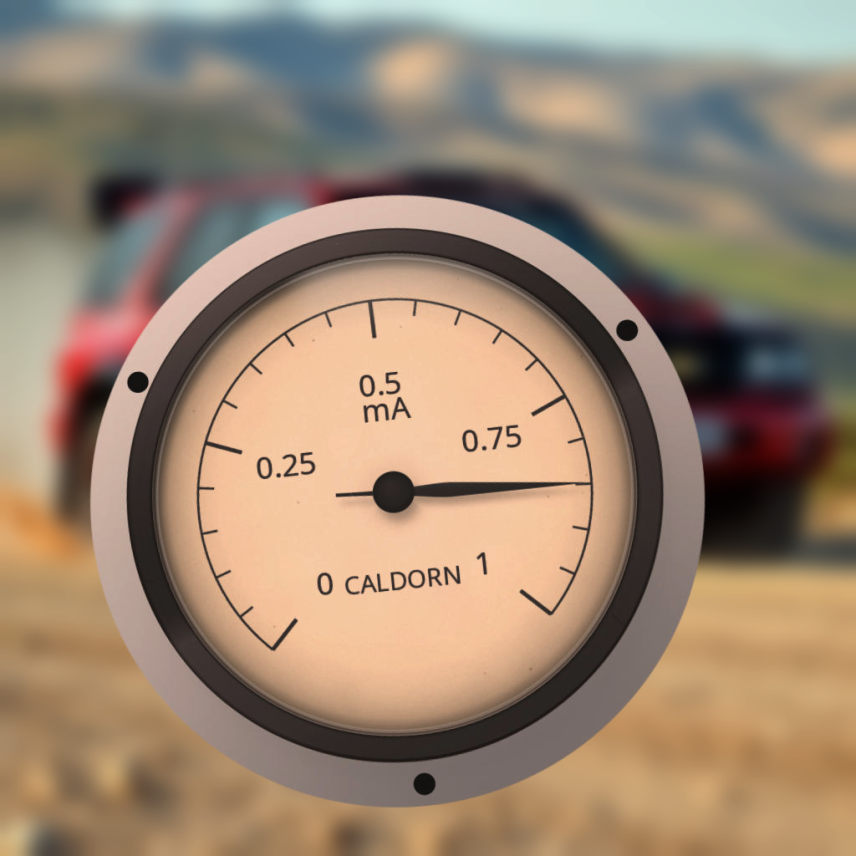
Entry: 0.85 mA
